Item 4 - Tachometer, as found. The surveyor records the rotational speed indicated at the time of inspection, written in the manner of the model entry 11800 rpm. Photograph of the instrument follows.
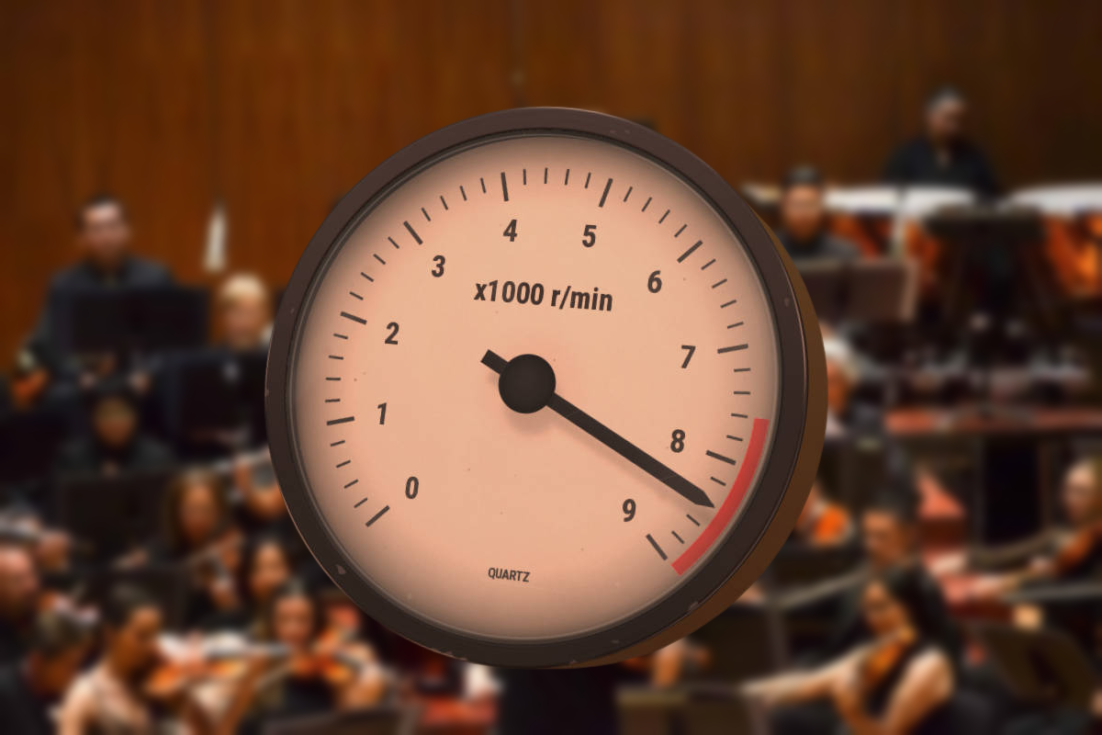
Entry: 8400 rpm
